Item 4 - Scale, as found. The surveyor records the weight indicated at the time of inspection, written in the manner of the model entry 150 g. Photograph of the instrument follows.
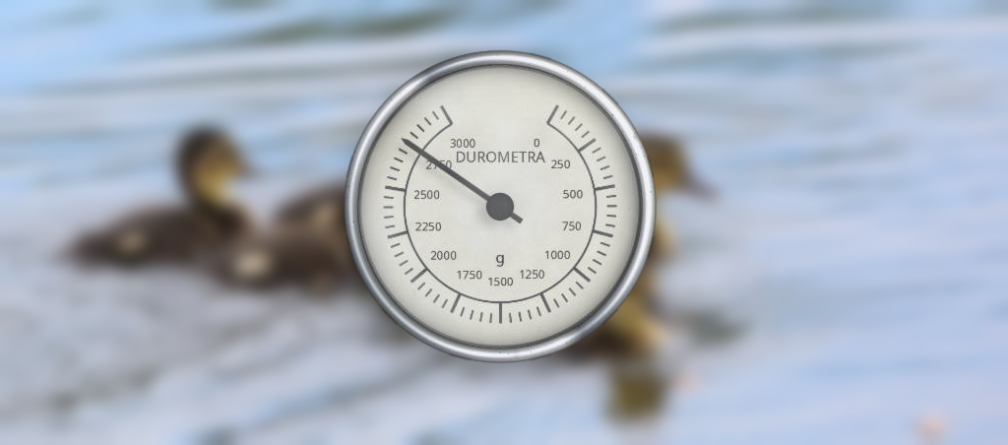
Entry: 2750 g
